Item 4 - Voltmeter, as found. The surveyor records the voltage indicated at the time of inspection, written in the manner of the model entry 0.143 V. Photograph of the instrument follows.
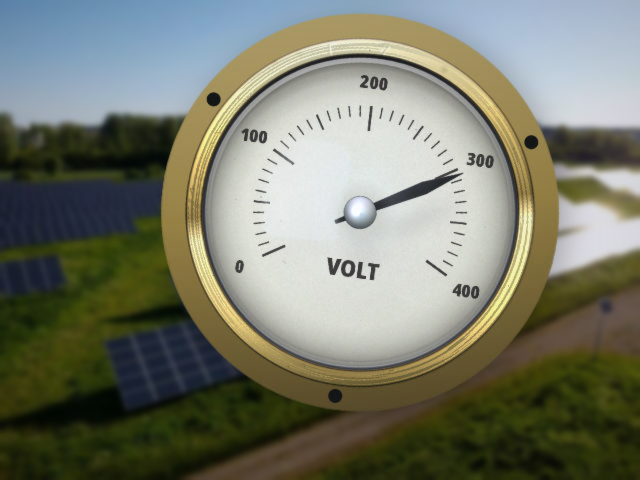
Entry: 305 V
